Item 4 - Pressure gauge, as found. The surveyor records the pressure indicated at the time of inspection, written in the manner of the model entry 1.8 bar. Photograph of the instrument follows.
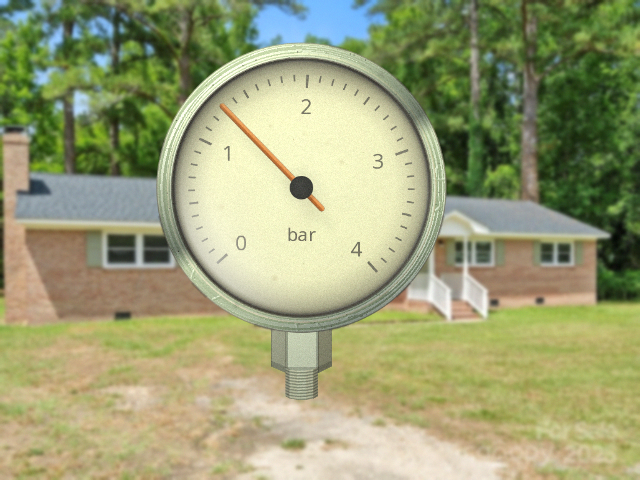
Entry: 1.3 bar
